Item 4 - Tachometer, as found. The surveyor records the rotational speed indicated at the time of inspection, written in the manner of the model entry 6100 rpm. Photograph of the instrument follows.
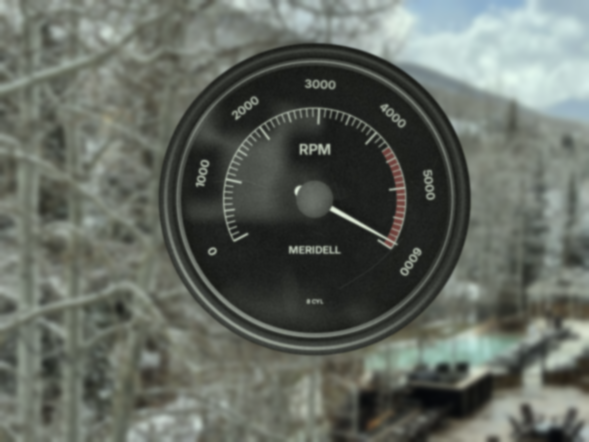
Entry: 5900 rpm
